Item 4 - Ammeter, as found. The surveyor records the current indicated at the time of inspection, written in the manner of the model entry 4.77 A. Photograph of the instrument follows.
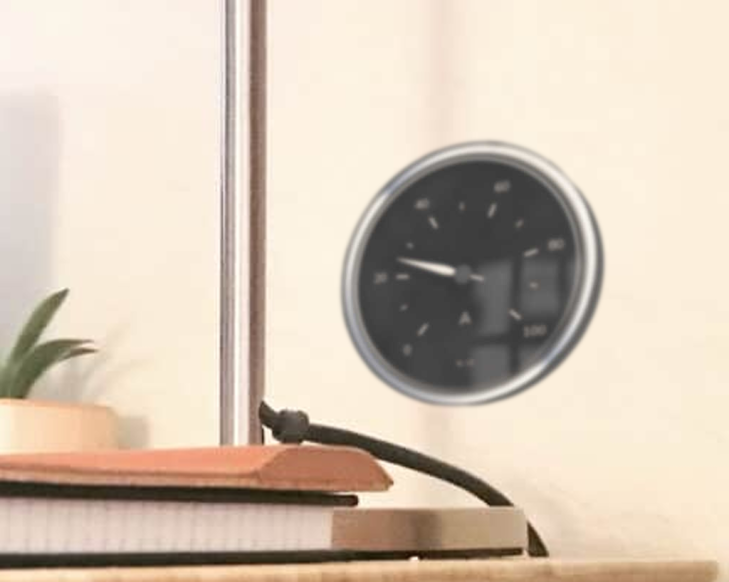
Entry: 25 A
